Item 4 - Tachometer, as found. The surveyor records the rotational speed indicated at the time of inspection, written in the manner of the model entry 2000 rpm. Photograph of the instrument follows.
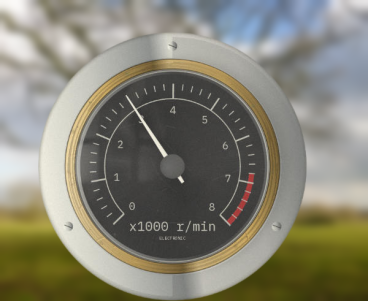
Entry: 3000 rpm
